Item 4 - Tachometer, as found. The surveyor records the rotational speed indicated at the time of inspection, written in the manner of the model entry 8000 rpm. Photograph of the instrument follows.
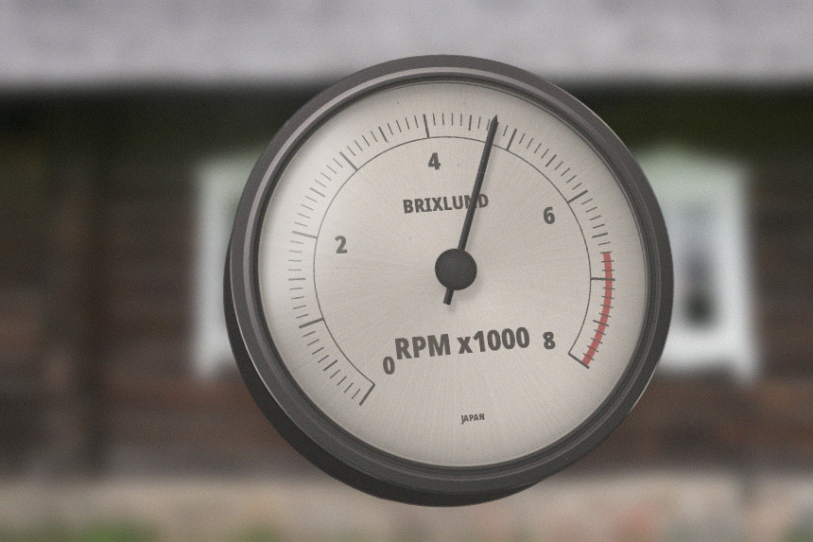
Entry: 4750 rpm
